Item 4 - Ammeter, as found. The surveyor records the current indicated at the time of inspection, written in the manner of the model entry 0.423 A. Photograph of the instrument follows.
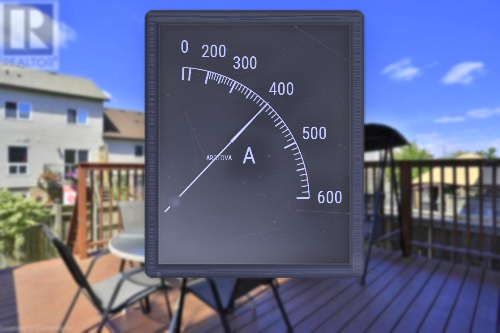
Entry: 400 A
